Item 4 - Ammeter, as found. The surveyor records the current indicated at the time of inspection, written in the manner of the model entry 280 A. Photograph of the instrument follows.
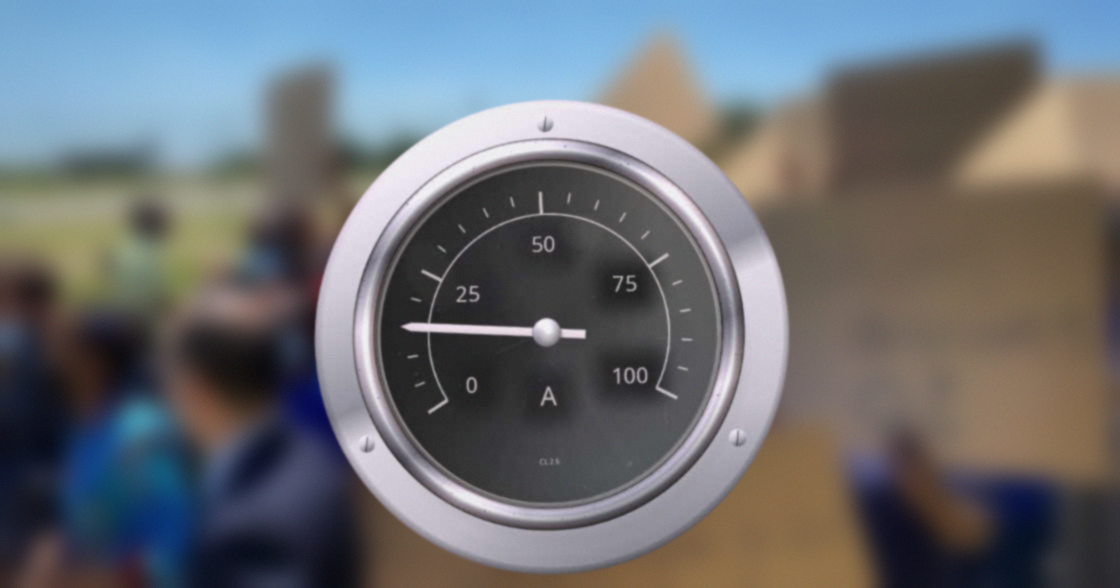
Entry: 15 A
